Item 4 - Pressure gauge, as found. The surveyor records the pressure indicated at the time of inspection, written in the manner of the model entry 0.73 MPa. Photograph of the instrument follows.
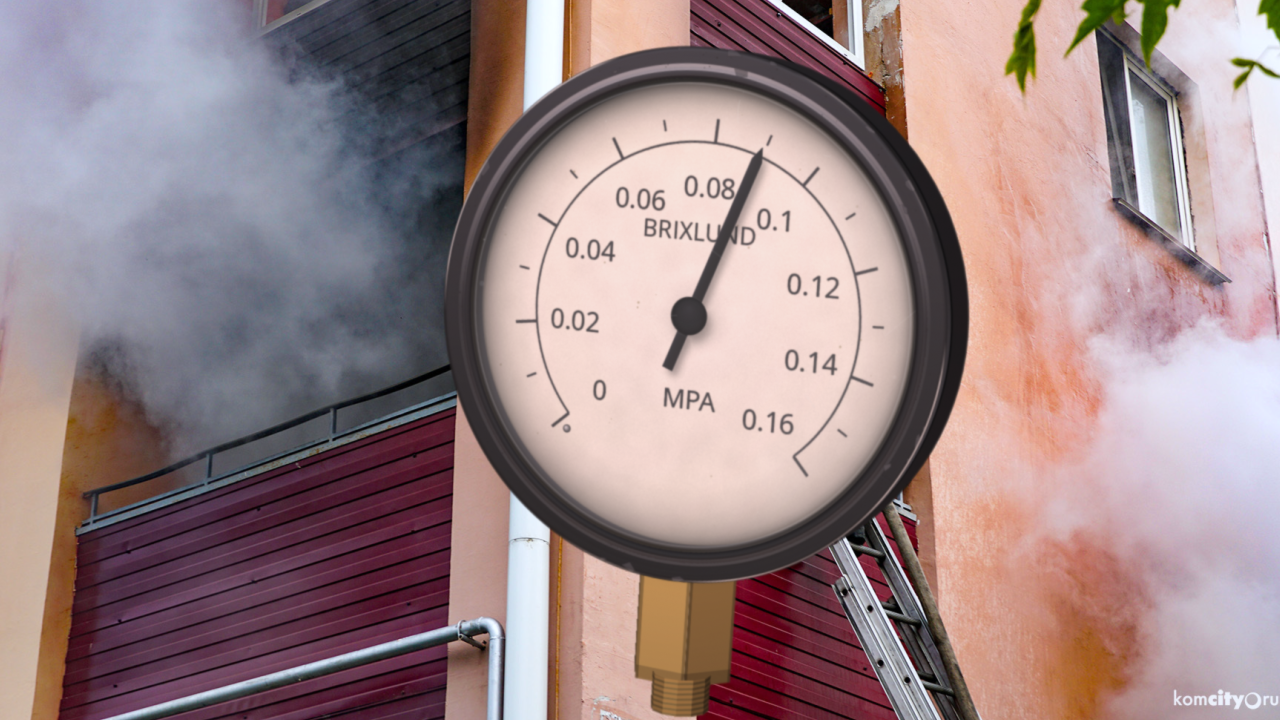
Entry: 0.09 MPa
